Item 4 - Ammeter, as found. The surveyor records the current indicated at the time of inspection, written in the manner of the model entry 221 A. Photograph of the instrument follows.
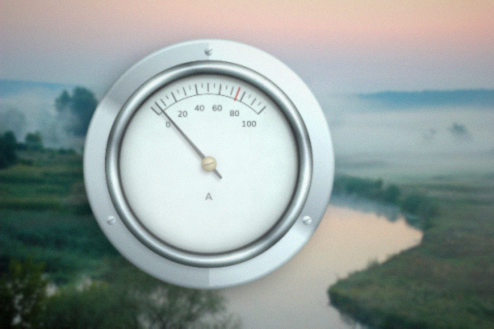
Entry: 5 A
